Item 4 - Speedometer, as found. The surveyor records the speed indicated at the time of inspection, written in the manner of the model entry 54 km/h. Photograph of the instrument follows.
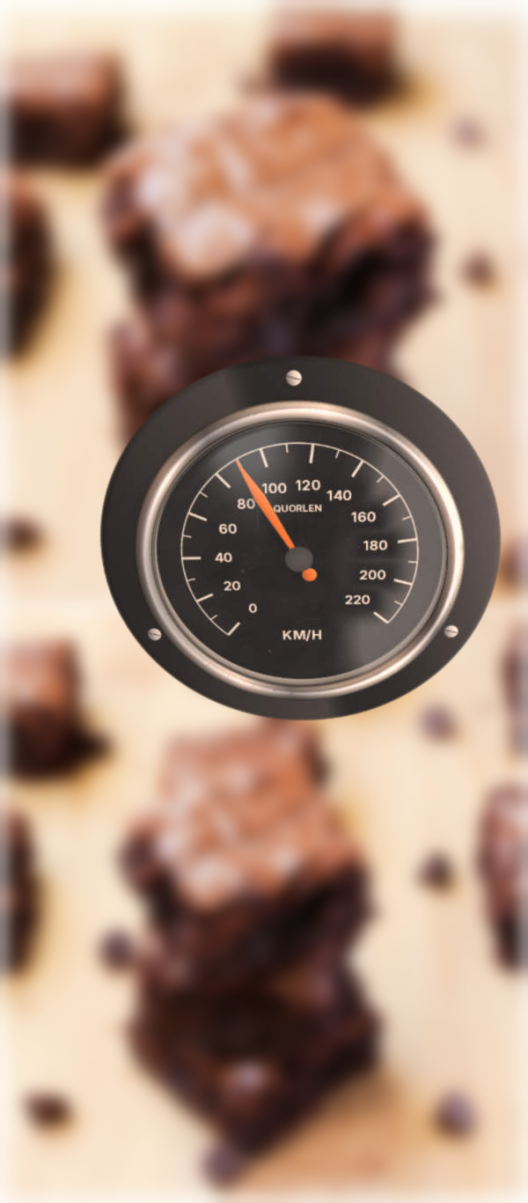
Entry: 90 km/h
